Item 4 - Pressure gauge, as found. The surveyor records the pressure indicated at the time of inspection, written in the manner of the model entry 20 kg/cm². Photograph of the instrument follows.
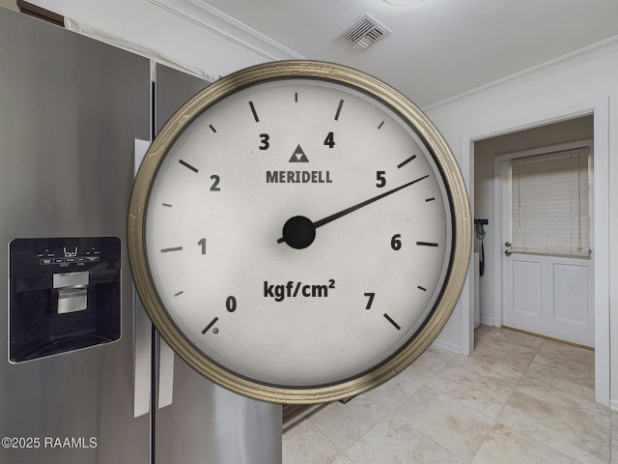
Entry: 5.25 kg/cm²
